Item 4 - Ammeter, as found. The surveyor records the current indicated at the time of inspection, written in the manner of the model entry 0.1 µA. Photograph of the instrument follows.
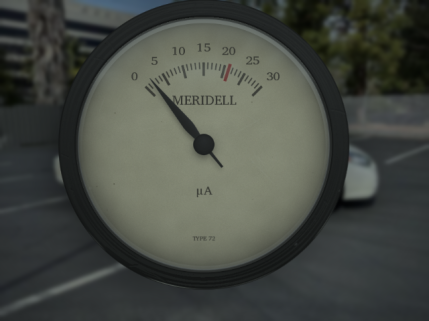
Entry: 2 µA
